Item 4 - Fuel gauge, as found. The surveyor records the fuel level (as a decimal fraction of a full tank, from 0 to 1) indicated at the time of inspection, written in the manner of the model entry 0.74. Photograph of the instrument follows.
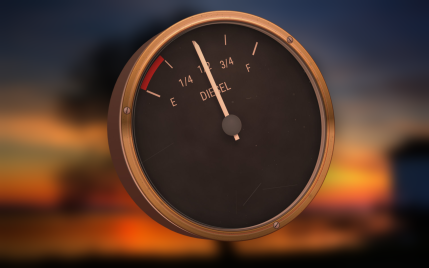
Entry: 0.5
